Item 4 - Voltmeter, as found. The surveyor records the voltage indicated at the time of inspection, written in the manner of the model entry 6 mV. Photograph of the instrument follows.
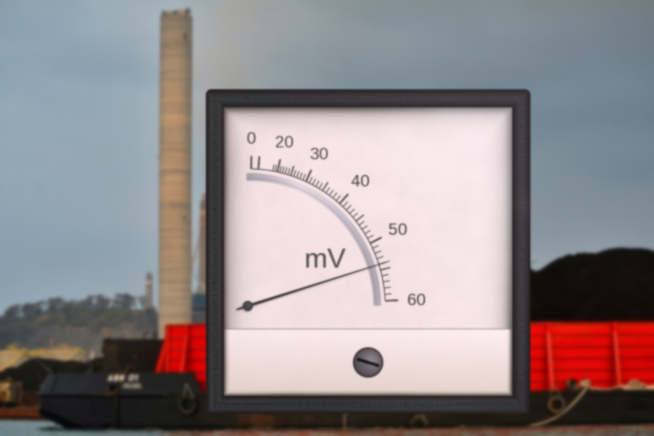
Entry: 54 mV
